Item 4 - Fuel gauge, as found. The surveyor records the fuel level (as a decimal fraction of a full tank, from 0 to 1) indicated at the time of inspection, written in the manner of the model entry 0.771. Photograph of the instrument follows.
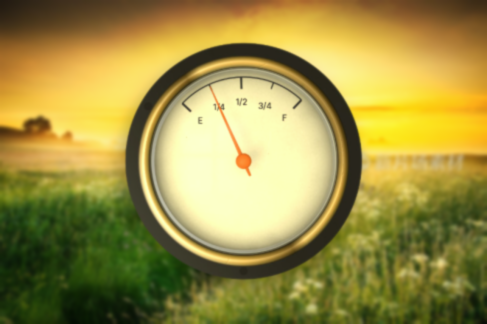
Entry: 0.25
